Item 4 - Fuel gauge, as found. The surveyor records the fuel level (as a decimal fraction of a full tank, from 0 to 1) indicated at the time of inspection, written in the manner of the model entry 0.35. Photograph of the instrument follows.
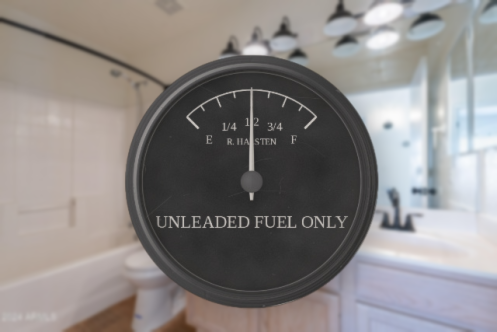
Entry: 0.5
